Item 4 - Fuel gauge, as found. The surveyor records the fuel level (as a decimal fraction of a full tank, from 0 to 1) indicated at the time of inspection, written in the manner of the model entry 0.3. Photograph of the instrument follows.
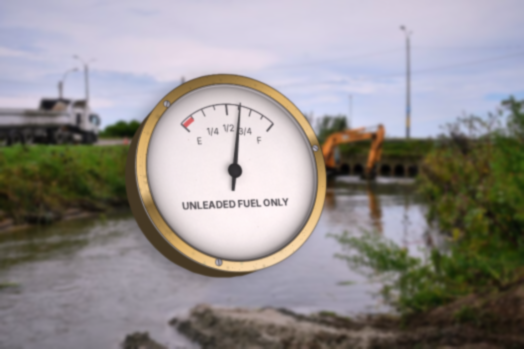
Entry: 0.625
